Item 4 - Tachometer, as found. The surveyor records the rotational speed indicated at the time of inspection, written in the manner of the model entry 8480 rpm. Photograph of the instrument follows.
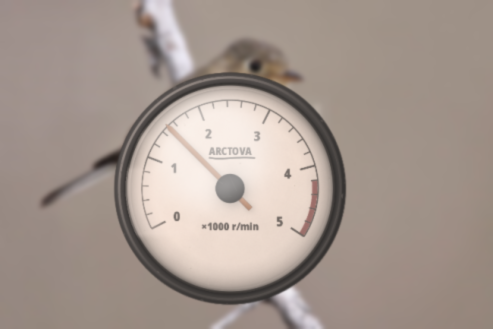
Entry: 1500 rpm
